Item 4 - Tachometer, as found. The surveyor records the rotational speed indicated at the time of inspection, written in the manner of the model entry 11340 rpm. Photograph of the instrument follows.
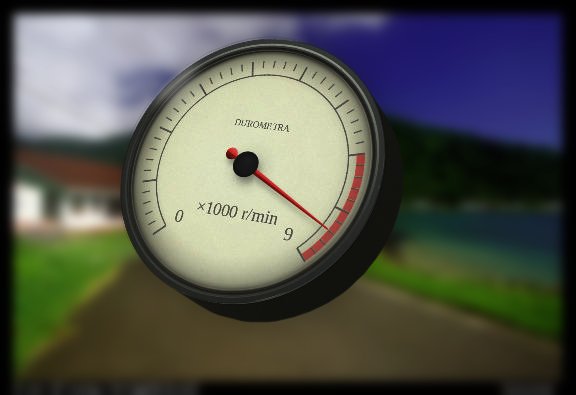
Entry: 8400 rpm
